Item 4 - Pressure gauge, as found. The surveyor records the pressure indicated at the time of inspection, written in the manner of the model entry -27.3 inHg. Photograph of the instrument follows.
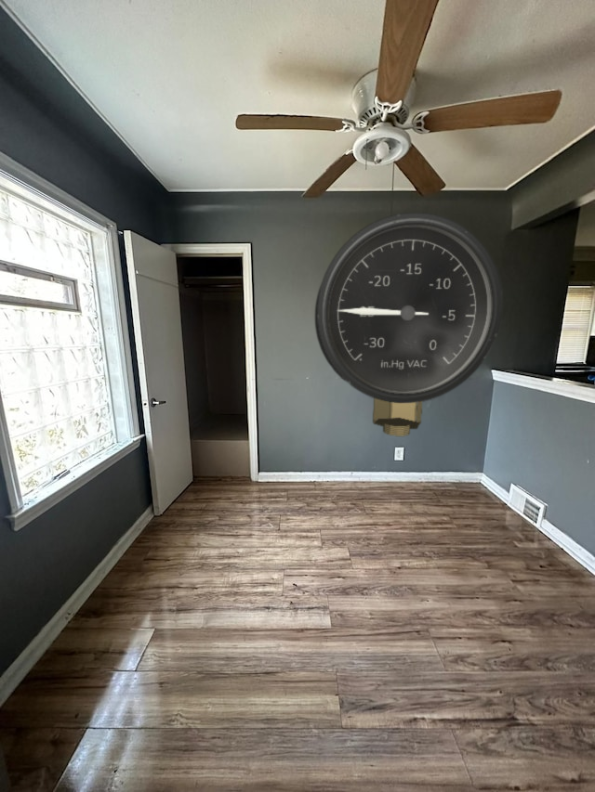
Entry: -25 inHg
